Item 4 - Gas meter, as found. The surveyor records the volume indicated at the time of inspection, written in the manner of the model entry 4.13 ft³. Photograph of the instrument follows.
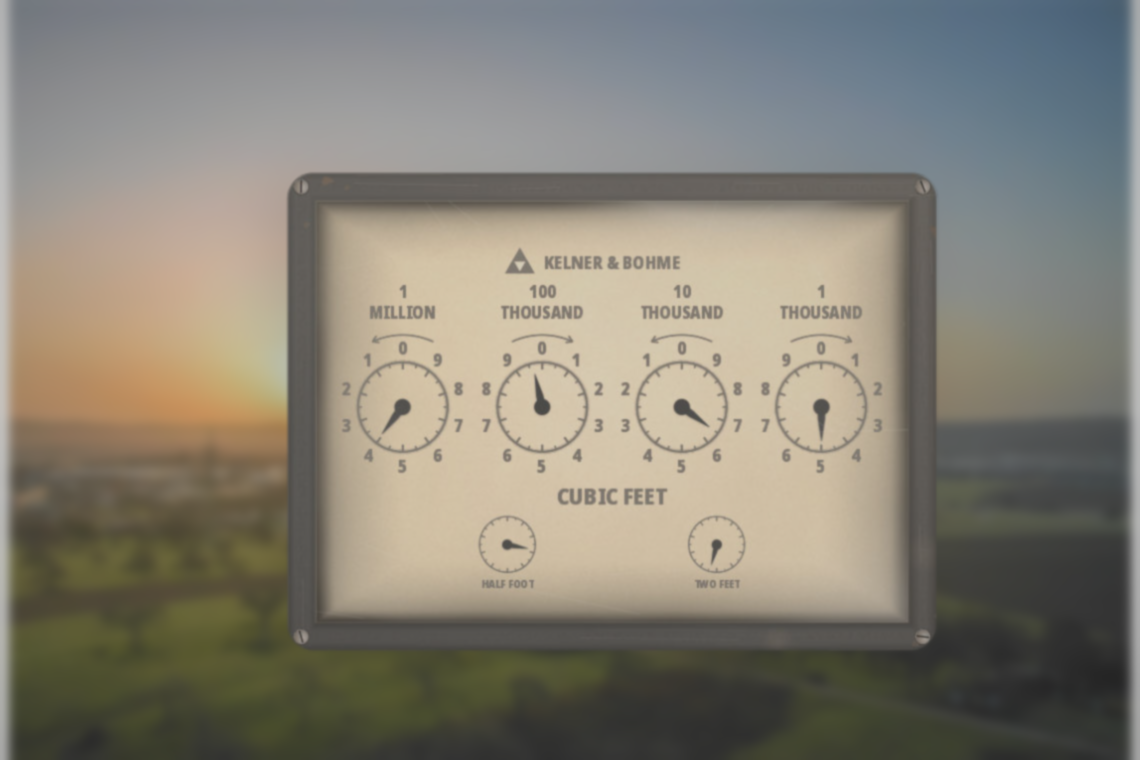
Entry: 396500 ft³
